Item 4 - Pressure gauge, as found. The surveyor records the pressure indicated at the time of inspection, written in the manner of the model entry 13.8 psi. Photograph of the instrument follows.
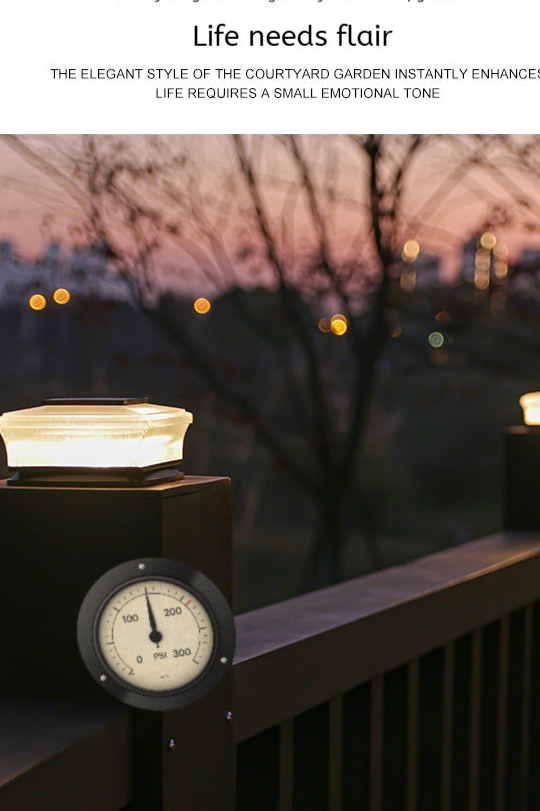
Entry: 150 psi
